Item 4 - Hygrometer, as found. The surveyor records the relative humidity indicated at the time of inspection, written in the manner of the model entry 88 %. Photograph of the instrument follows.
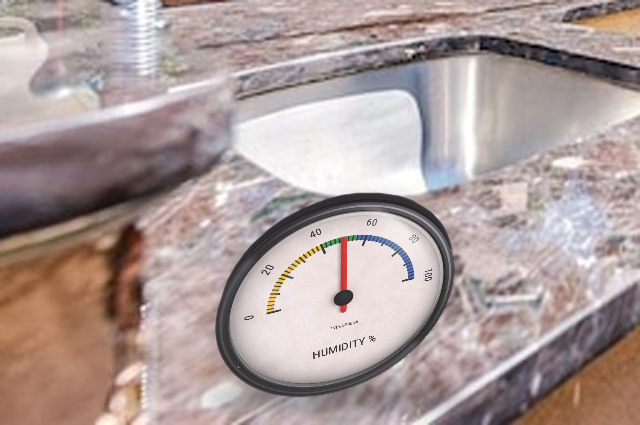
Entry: 50 %
